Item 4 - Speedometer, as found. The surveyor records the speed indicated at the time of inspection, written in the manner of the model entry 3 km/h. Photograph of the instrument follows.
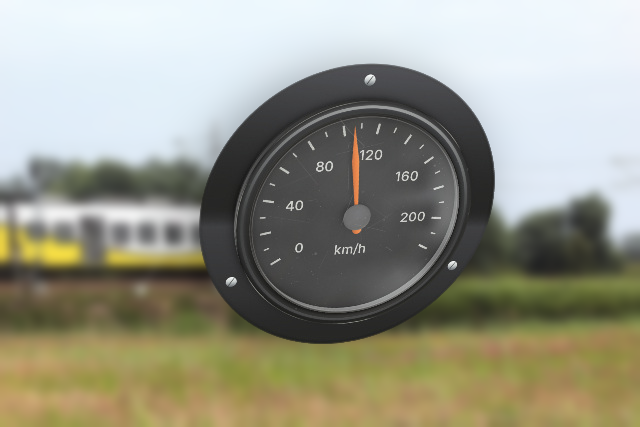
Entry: 105 km/h
